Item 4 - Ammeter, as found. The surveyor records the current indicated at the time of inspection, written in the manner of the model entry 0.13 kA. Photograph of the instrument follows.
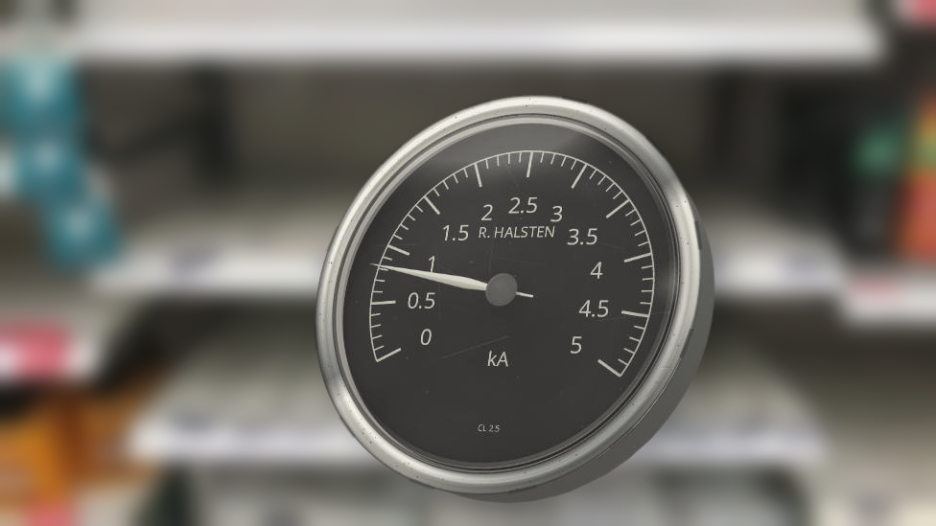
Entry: 0.8 kA
